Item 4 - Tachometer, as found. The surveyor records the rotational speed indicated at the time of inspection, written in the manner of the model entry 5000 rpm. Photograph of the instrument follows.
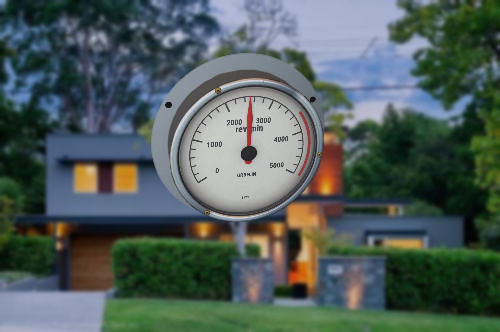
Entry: 2500 rpm
